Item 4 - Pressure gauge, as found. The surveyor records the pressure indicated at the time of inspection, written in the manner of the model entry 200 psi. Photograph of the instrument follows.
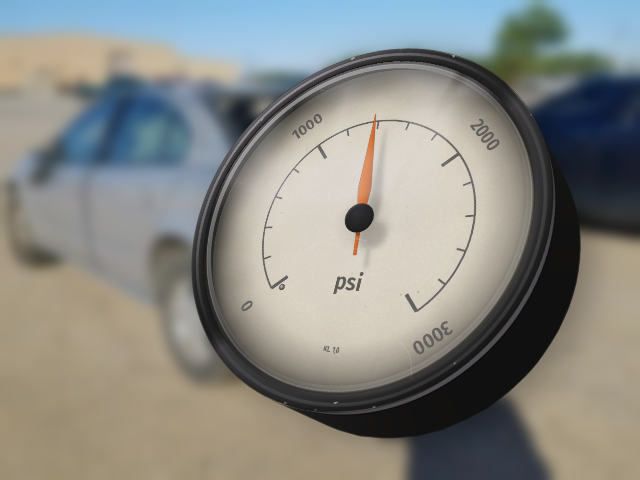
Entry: 1400 psi
